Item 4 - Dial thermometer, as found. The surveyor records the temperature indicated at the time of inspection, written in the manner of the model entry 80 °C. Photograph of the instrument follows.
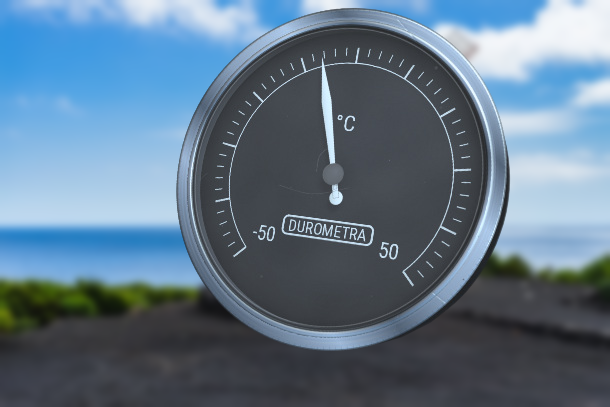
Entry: -6 °C
